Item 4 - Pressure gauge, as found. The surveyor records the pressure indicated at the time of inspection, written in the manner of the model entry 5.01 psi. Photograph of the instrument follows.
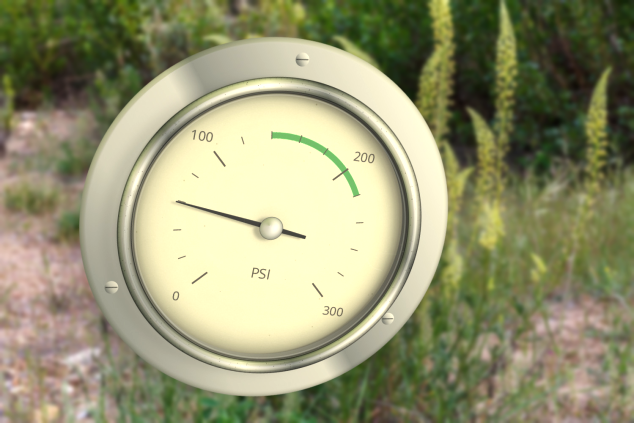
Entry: 60 psi
